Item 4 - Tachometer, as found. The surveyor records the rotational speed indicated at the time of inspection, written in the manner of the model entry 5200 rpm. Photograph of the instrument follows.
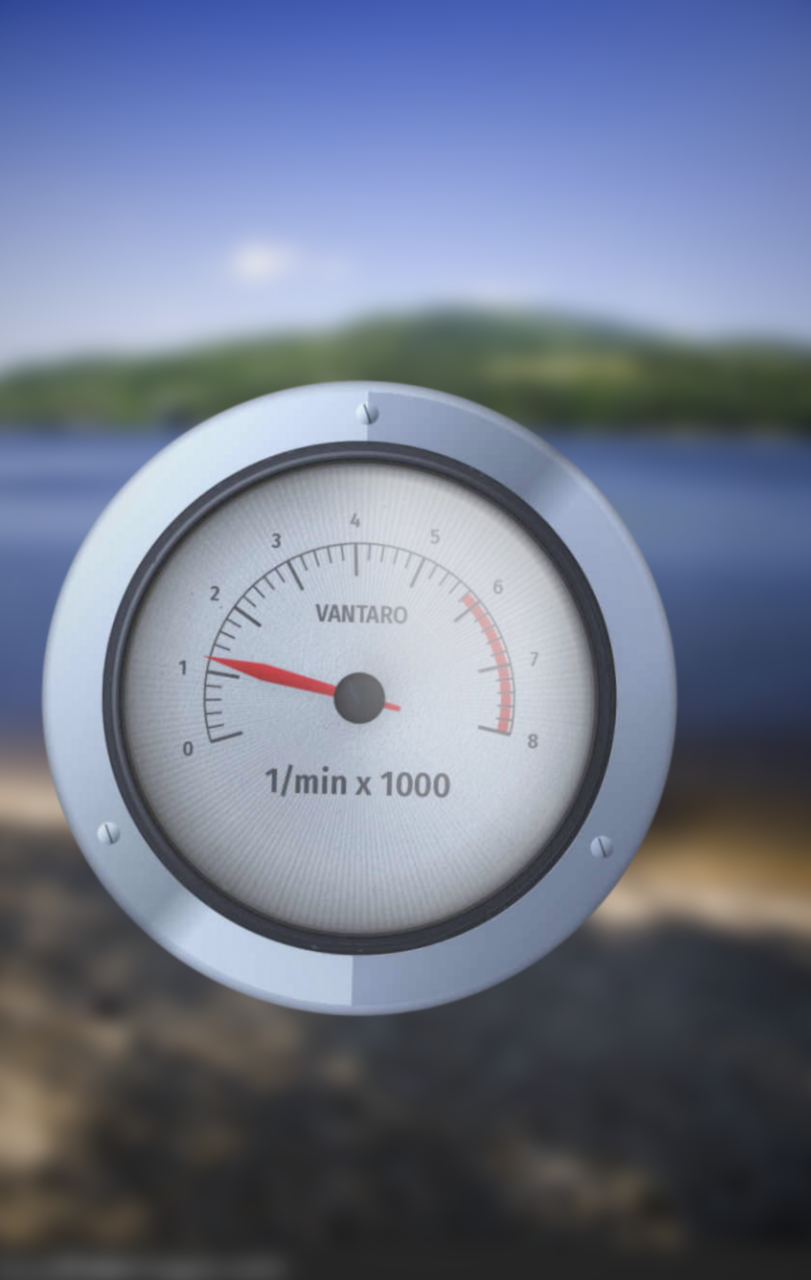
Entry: 1200 rpm
